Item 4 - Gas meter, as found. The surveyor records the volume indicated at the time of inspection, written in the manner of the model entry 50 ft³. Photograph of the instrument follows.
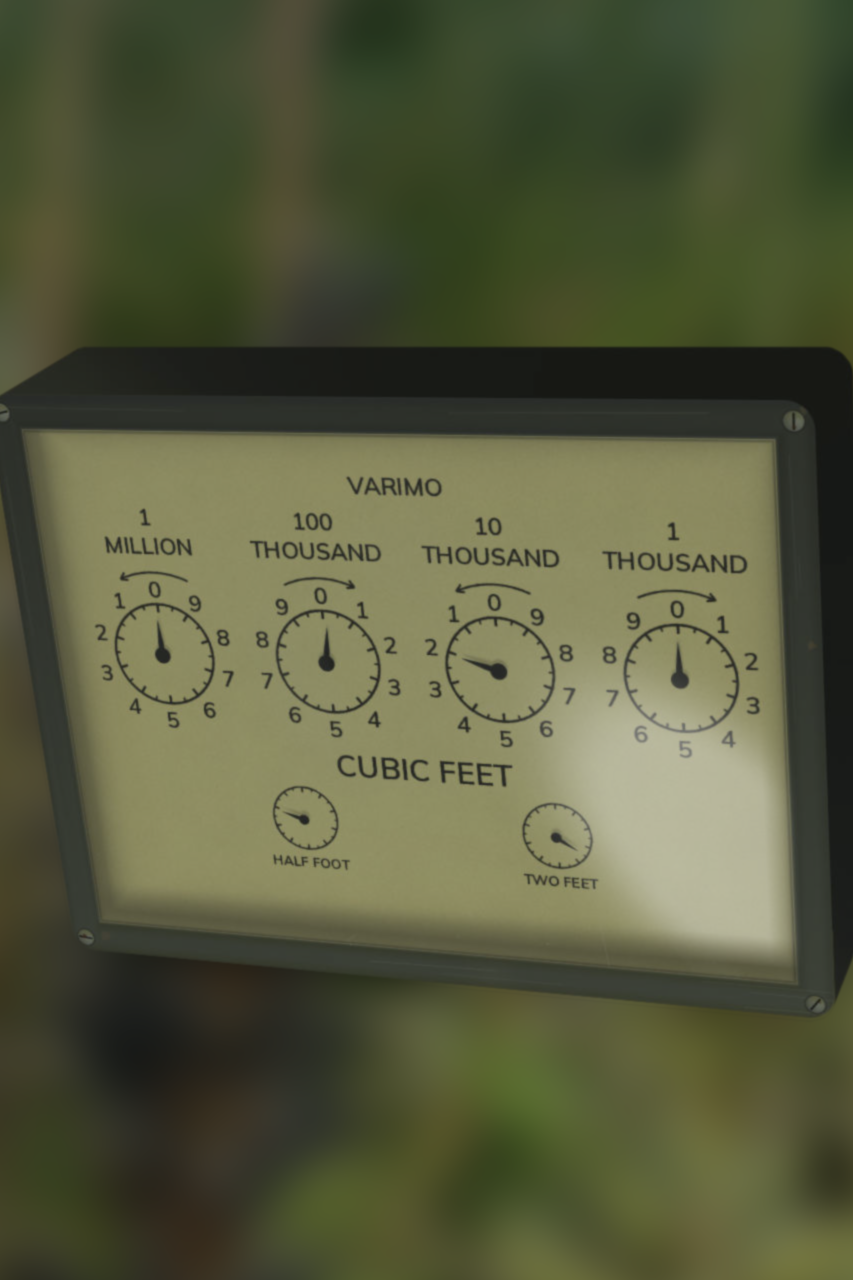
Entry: 2000 ft³
